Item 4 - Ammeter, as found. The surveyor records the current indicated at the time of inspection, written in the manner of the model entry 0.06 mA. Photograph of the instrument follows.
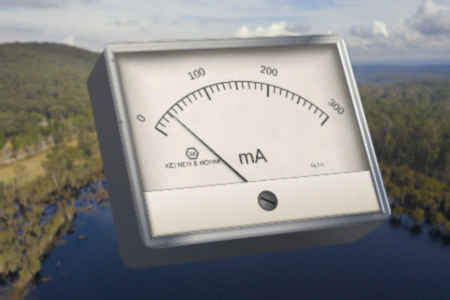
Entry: 30 mA
